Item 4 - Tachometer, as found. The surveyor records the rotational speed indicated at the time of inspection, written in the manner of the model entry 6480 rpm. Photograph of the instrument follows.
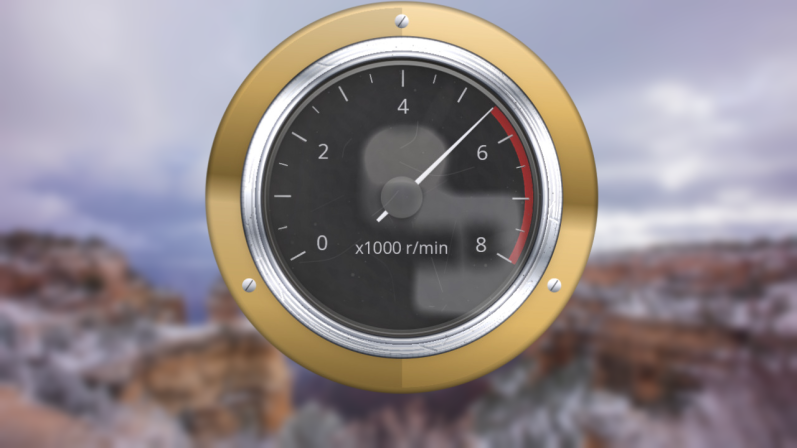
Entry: 5500 rpm
